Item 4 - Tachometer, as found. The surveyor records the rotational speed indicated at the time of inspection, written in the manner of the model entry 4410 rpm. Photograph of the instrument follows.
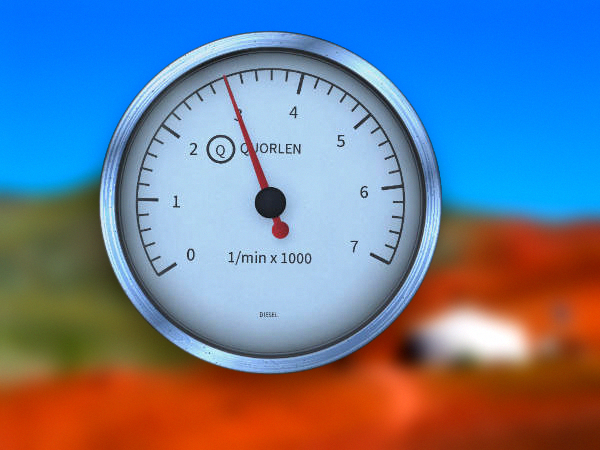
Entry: 3000 rpm
